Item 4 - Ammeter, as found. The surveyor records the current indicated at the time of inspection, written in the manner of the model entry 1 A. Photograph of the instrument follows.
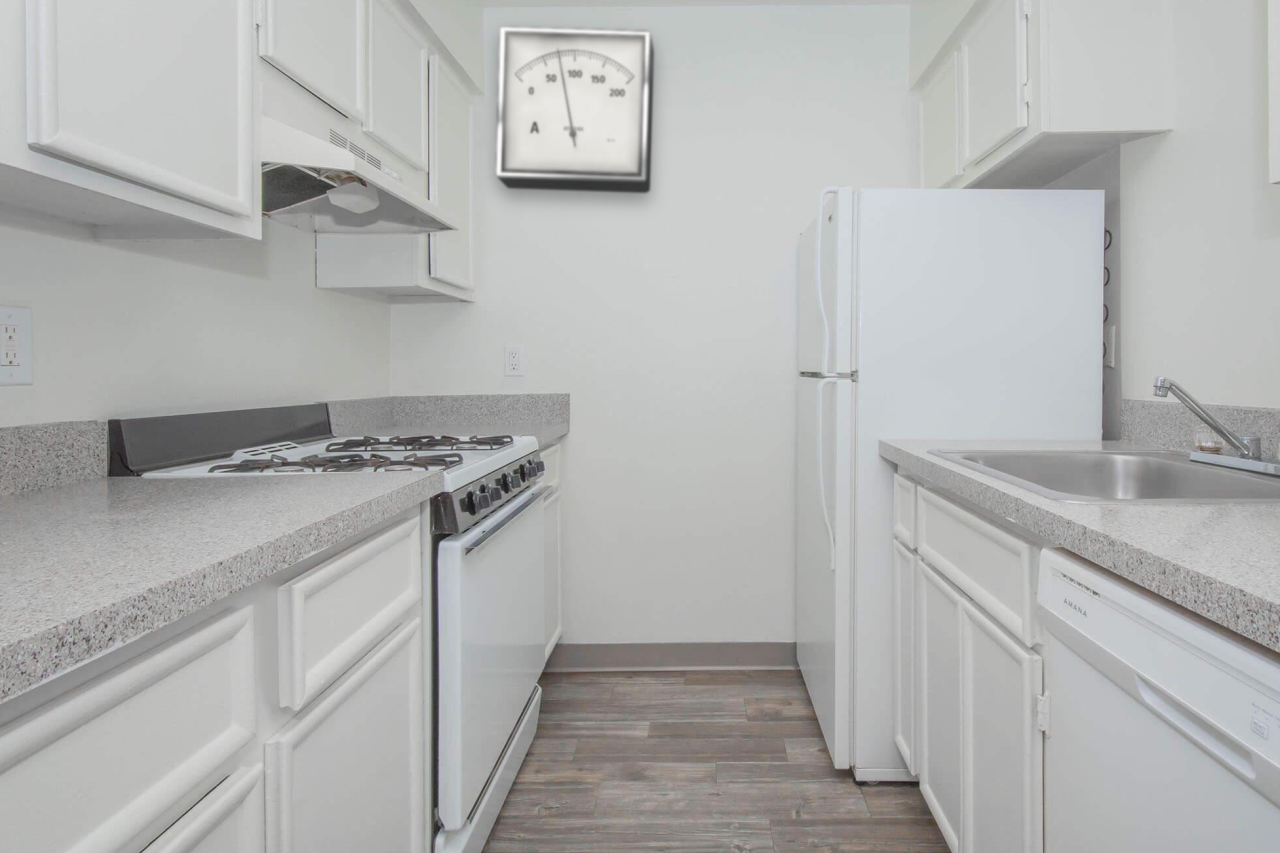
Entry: 75 A
